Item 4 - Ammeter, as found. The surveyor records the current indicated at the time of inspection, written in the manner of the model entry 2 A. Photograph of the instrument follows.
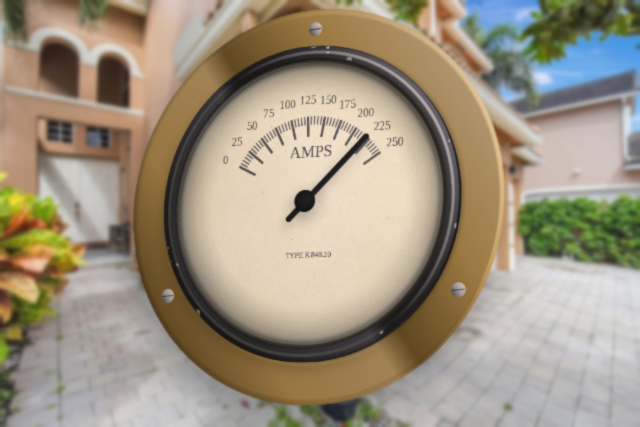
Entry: 225 A
